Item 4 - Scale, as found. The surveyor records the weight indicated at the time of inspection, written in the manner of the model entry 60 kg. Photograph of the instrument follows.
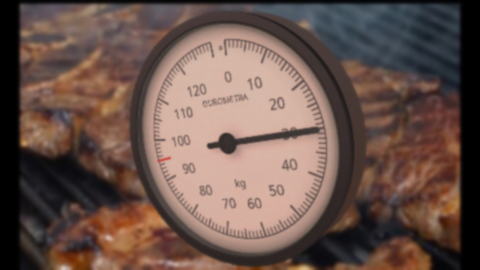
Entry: 30 kg
